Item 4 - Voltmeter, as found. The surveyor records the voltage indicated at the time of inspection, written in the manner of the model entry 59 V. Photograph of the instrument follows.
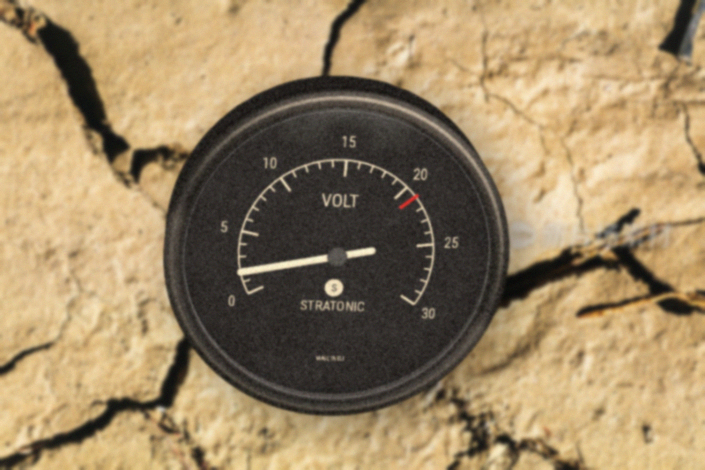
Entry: 2 V
